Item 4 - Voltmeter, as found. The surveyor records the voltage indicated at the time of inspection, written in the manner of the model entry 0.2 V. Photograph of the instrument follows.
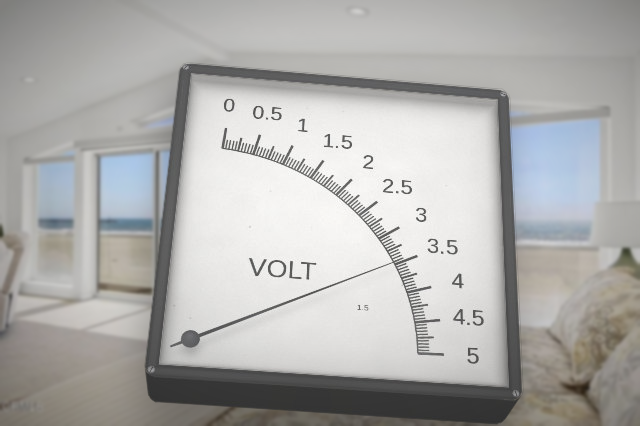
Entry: 3.5 V
